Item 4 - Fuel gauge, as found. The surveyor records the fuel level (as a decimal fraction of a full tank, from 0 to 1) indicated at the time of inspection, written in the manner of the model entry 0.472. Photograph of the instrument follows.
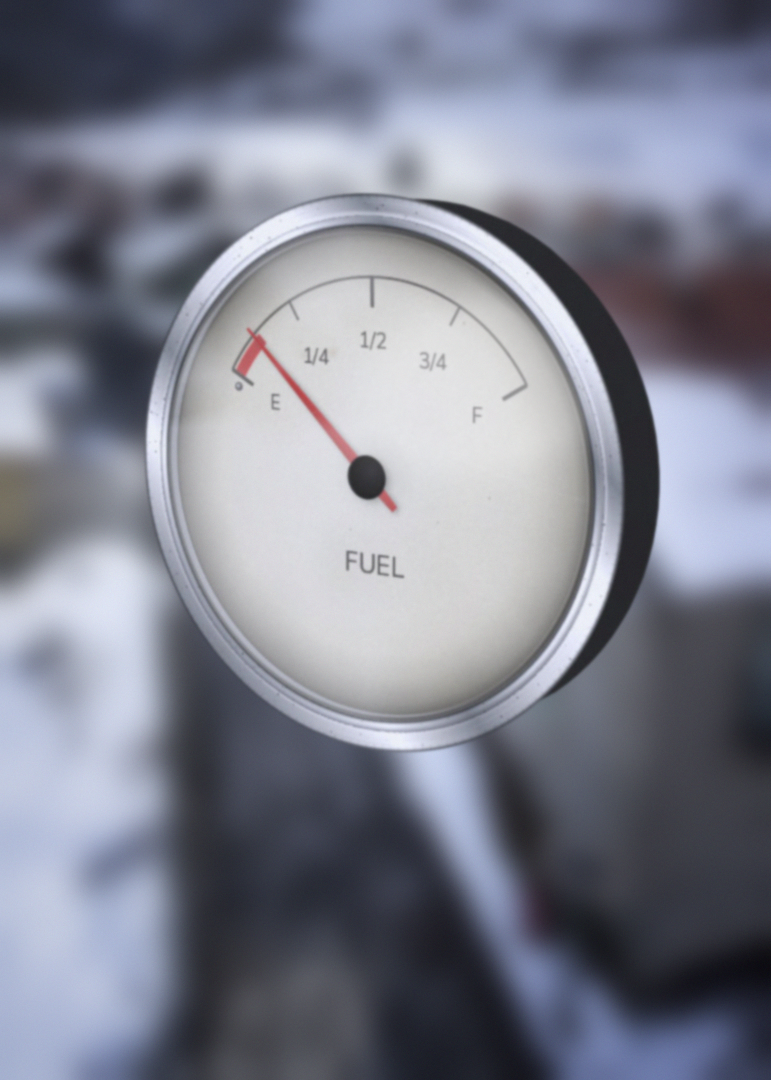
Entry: 0.125
